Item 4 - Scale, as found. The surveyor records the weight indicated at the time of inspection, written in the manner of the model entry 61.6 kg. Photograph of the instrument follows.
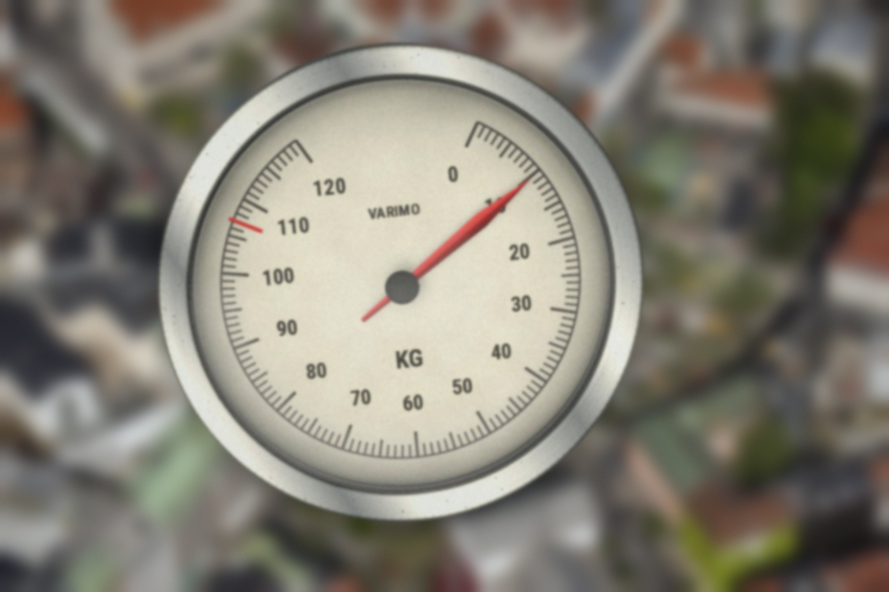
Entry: 10 kg
